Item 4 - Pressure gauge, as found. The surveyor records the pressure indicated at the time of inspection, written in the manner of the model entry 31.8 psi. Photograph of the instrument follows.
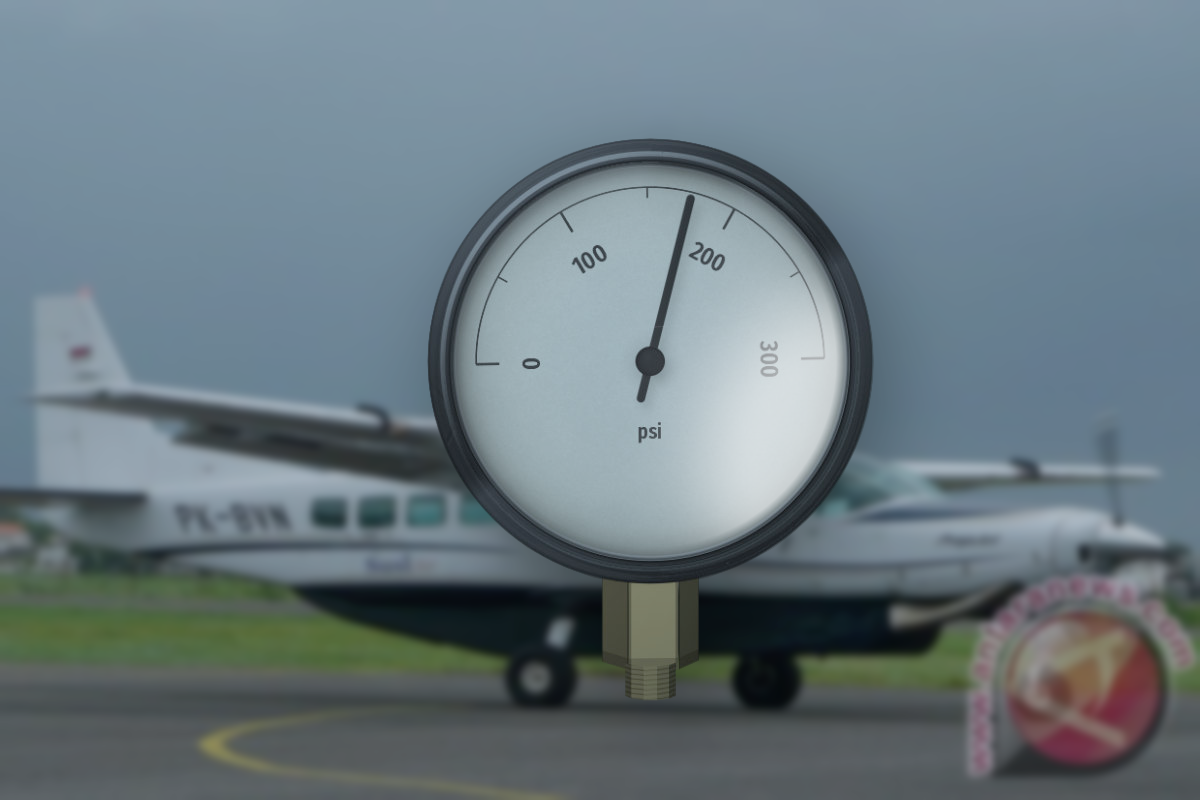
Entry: 175 psi
